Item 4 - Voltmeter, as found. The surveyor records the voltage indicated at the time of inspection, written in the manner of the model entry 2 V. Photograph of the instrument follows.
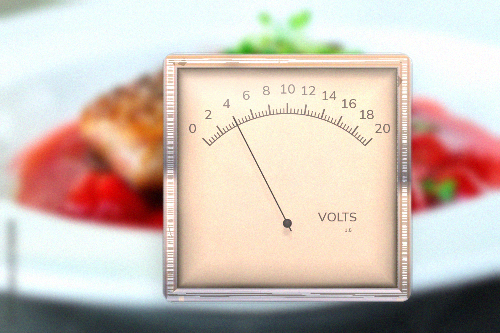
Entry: 4 V
